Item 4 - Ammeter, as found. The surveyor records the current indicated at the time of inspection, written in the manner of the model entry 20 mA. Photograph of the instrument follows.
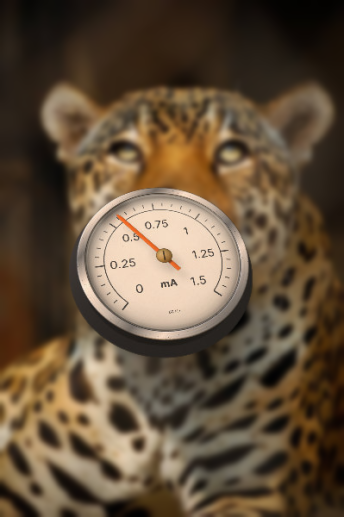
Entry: 0.55 mA
